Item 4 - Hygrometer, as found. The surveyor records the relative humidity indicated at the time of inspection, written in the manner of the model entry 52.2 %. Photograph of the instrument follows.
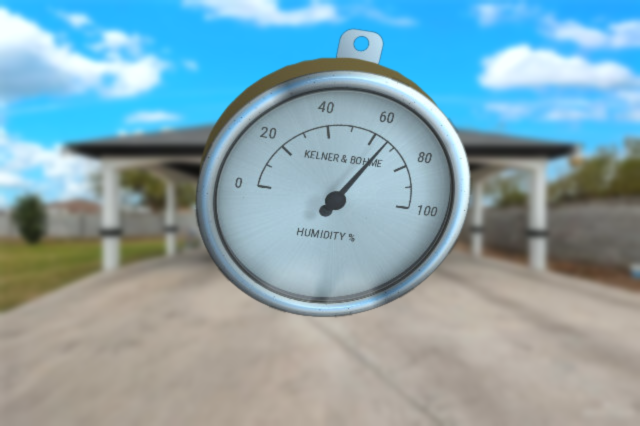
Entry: 65 %
